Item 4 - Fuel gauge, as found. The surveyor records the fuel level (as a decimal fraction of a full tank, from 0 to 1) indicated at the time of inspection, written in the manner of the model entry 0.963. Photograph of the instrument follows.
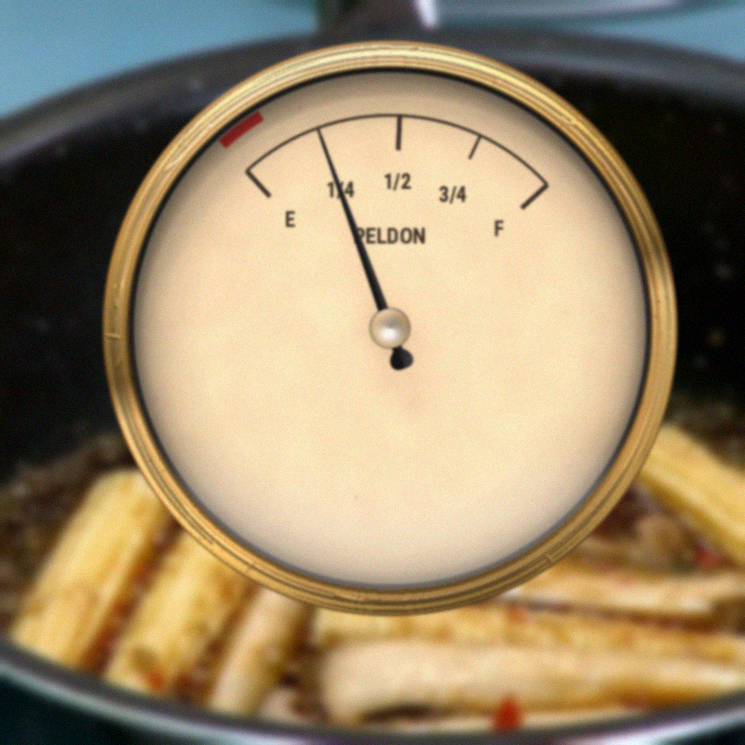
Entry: 0.25
